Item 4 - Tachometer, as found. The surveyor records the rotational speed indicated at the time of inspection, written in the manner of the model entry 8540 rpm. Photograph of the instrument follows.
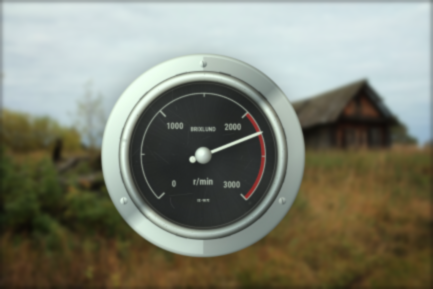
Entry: 2250 rpm
